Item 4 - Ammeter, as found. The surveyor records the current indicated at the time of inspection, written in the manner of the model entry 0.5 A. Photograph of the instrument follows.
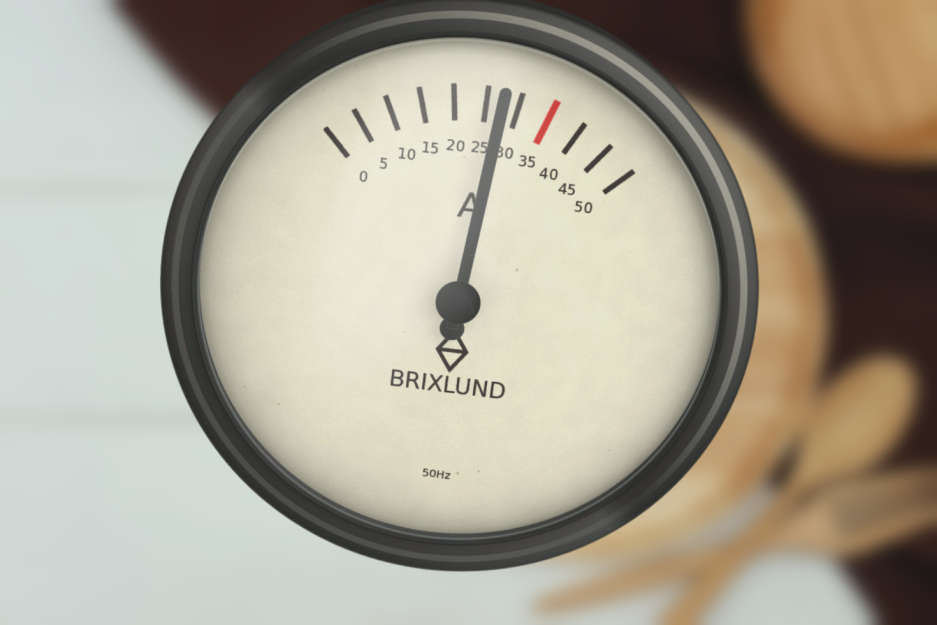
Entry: 27.5 A
